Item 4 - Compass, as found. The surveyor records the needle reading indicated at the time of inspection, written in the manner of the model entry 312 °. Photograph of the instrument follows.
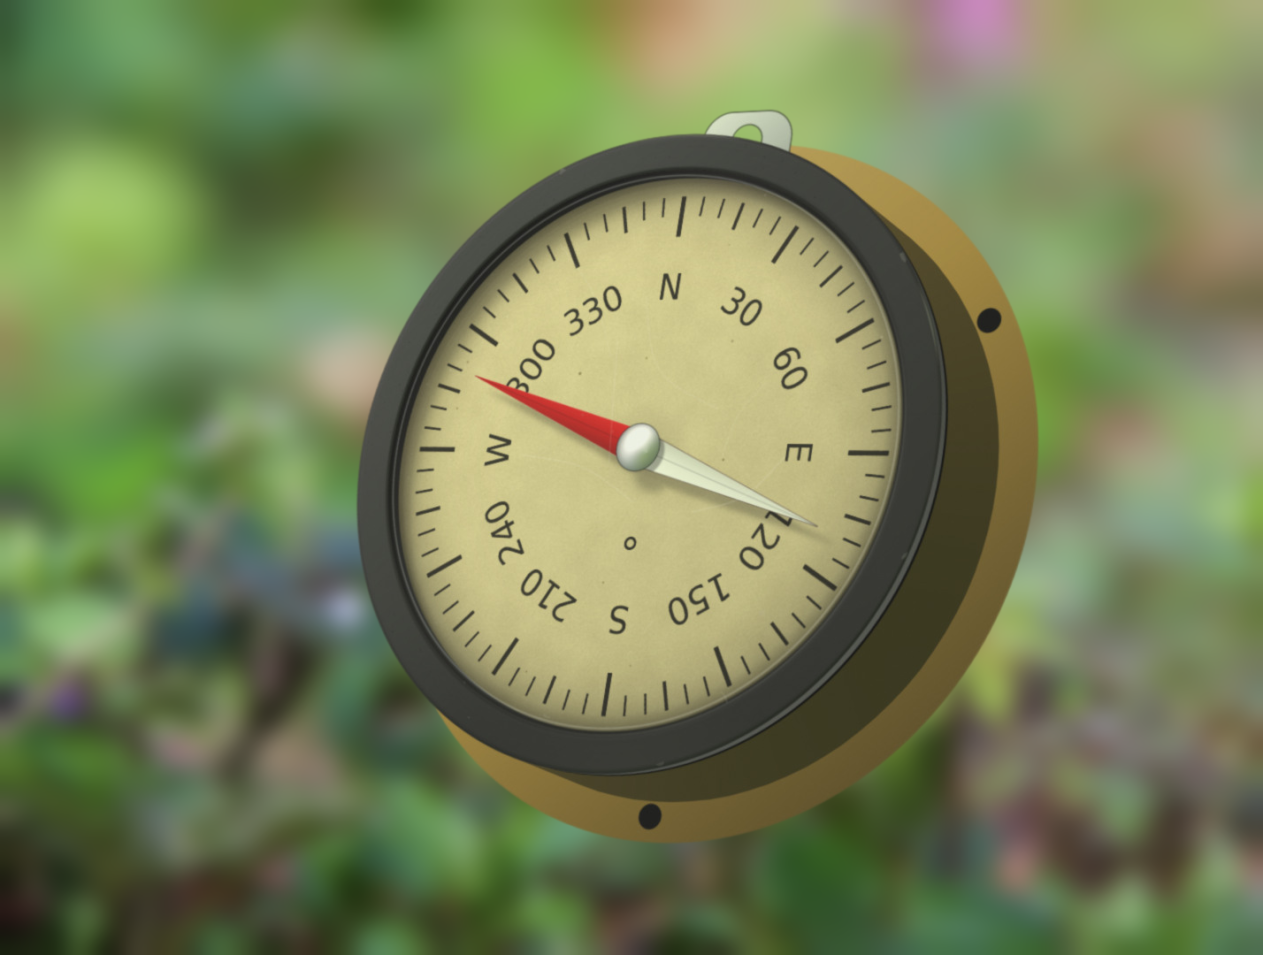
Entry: 290 °
